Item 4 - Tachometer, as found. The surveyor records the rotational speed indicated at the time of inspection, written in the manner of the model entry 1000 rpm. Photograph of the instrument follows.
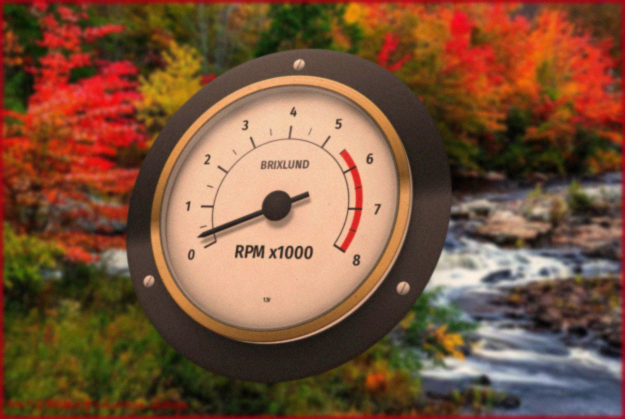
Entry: 250 rpm
